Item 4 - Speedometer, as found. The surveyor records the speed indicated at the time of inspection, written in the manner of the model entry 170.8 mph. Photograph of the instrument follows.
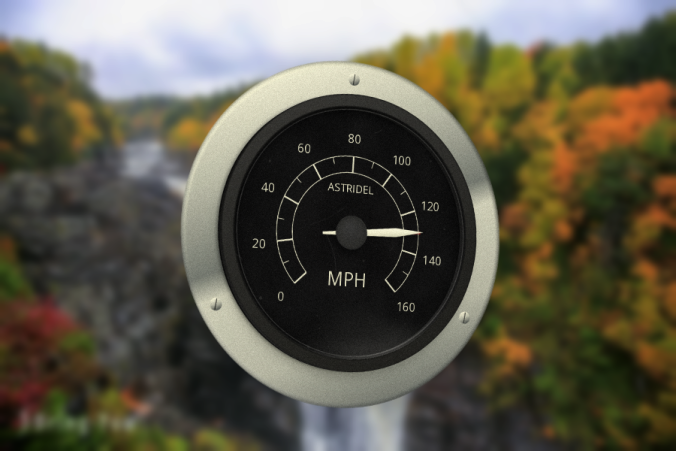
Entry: 130 mph
